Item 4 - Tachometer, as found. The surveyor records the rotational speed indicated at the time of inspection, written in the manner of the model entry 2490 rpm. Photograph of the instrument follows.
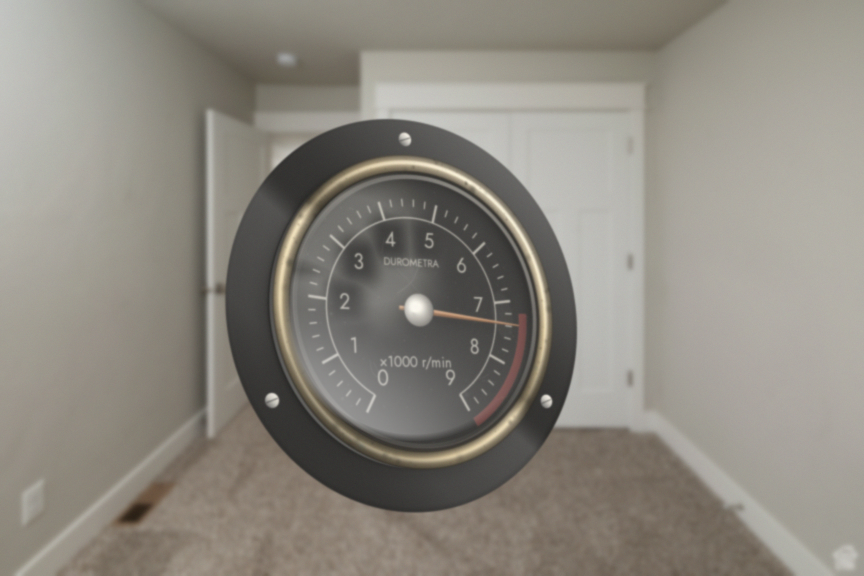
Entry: 7400 rpm
